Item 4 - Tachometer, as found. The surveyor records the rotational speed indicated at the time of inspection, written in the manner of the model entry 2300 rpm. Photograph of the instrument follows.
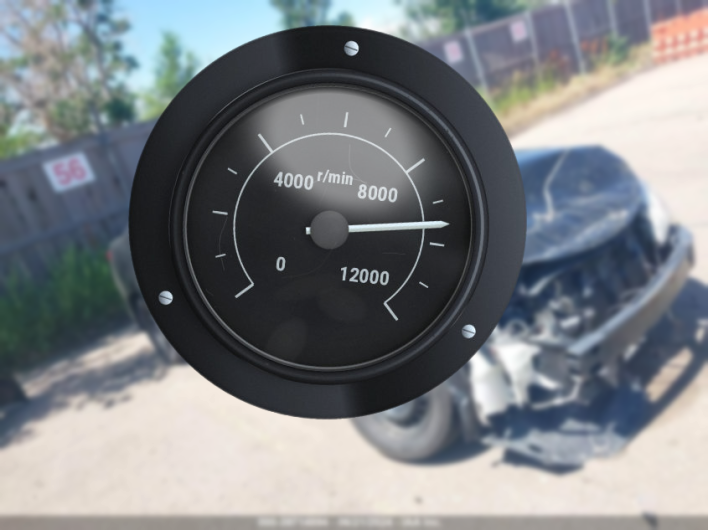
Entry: 9500 rpm
